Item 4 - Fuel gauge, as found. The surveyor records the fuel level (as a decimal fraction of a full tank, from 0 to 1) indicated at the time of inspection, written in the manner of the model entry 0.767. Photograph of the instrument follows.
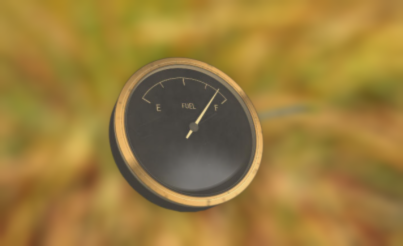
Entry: 0.875
